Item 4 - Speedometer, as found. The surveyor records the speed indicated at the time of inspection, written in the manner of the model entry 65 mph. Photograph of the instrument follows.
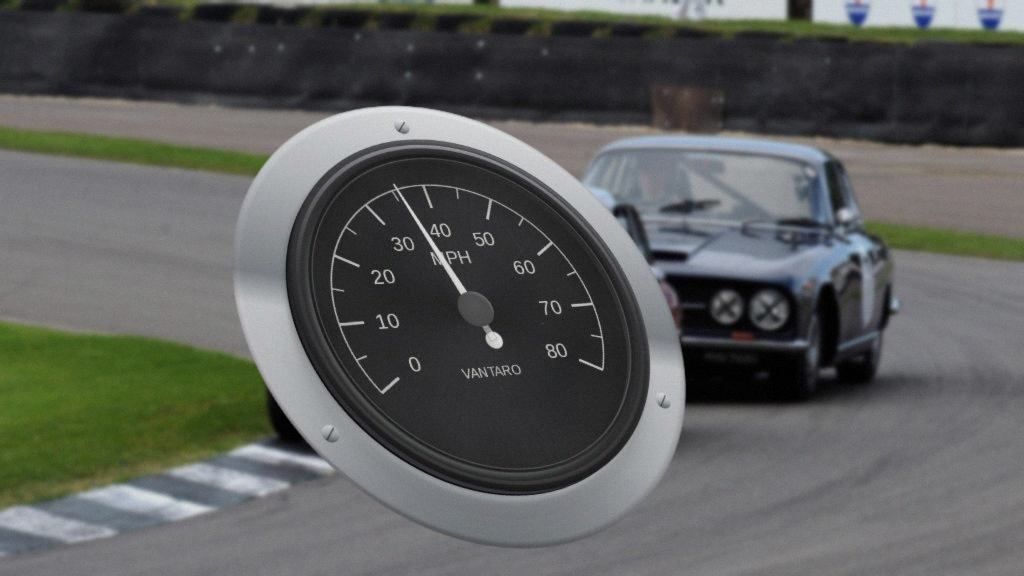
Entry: 35 mph
